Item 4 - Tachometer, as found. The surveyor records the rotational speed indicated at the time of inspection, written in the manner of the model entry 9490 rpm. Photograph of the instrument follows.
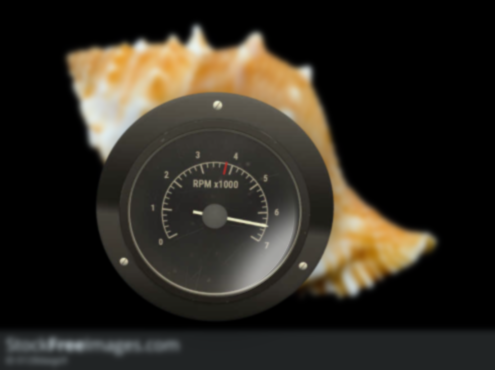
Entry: 6400 rpm
